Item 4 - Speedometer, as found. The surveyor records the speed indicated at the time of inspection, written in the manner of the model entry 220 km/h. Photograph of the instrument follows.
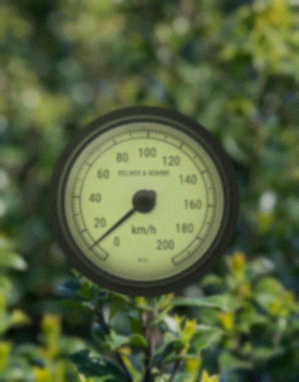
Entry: 10 km/h
